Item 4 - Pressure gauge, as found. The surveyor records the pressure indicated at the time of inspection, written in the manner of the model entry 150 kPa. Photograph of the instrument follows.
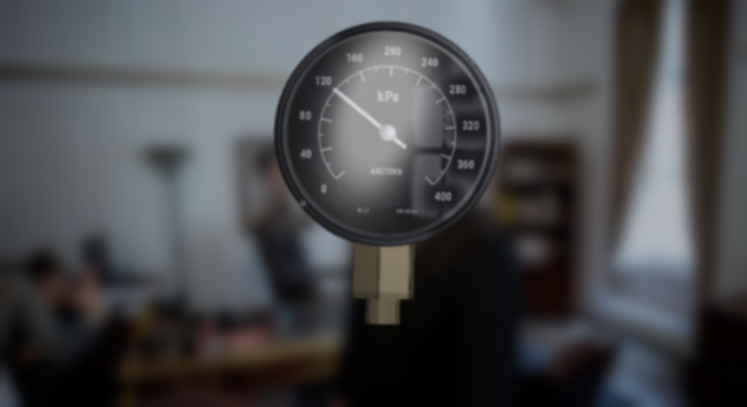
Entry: 120 kPa
